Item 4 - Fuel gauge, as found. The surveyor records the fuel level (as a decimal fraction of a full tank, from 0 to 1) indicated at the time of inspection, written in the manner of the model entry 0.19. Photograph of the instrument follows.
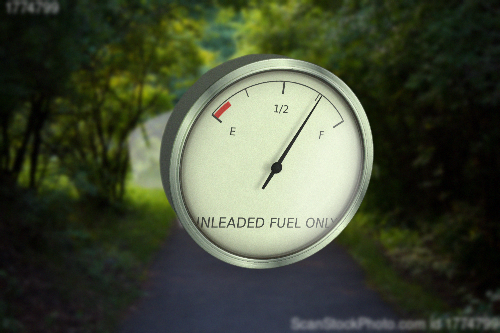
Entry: 0.75
